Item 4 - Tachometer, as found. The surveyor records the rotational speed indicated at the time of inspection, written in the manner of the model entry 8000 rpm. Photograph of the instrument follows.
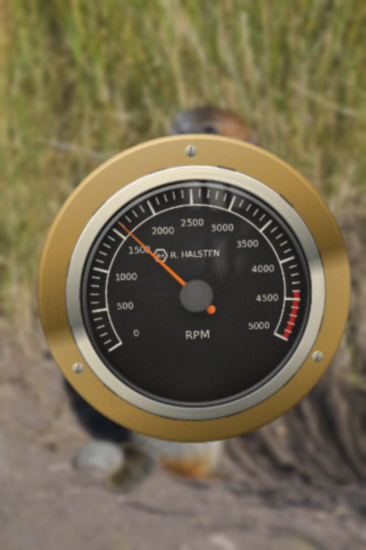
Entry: 1600 rpm
